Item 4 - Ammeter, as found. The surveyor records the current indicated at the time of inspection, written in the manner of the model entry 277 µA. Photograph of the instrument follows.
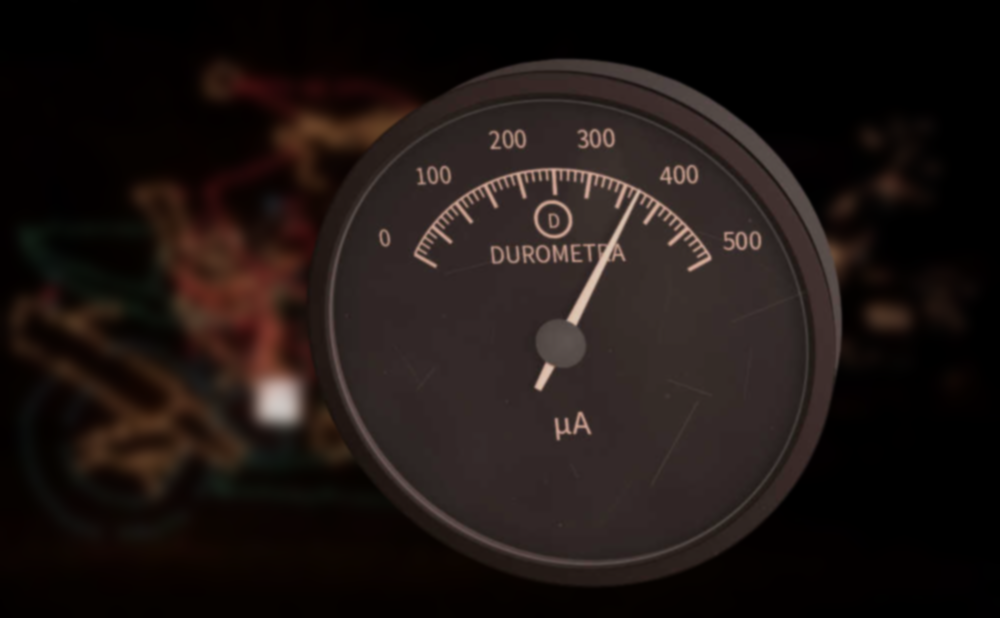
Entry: 370 µA
